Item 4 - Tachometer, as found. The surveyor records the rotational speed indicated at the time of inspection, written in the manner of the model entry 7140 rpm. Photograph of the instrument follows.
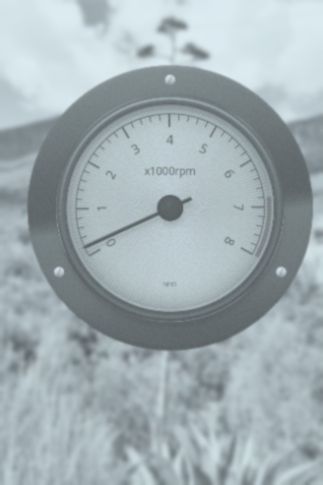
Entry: 200 rpm
